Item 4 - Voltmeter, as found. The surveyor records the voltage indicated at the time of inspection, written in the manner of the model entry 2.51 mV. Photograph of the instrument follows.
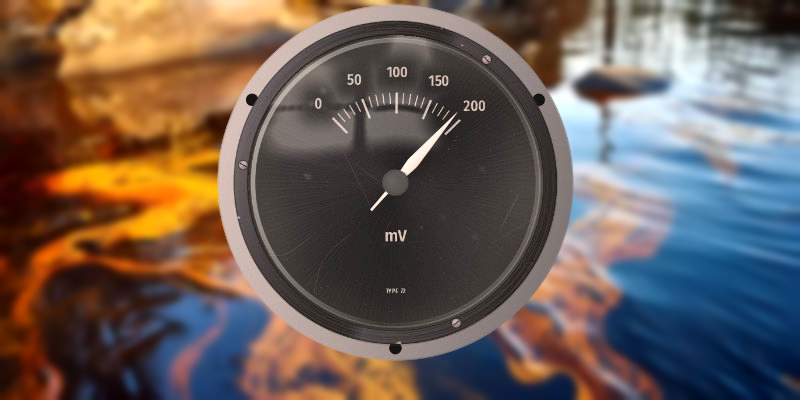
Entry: 190 mV
